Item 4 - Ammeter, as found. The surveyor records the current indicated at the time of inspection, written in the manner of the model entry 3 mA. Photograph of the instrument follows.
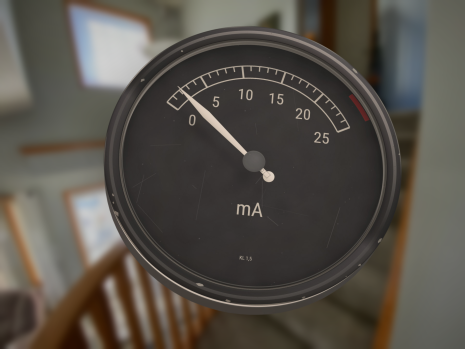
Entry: 2 mA
